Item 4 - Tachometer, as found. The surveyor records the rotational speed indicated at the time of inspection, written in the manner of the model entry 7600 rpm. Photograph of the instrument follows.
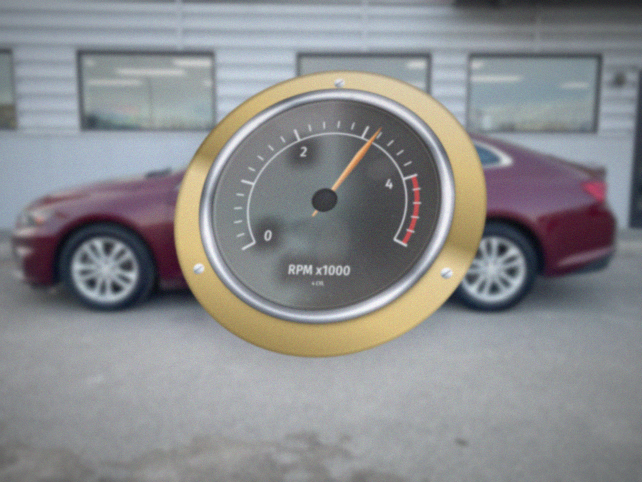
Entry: 3200 rpm
